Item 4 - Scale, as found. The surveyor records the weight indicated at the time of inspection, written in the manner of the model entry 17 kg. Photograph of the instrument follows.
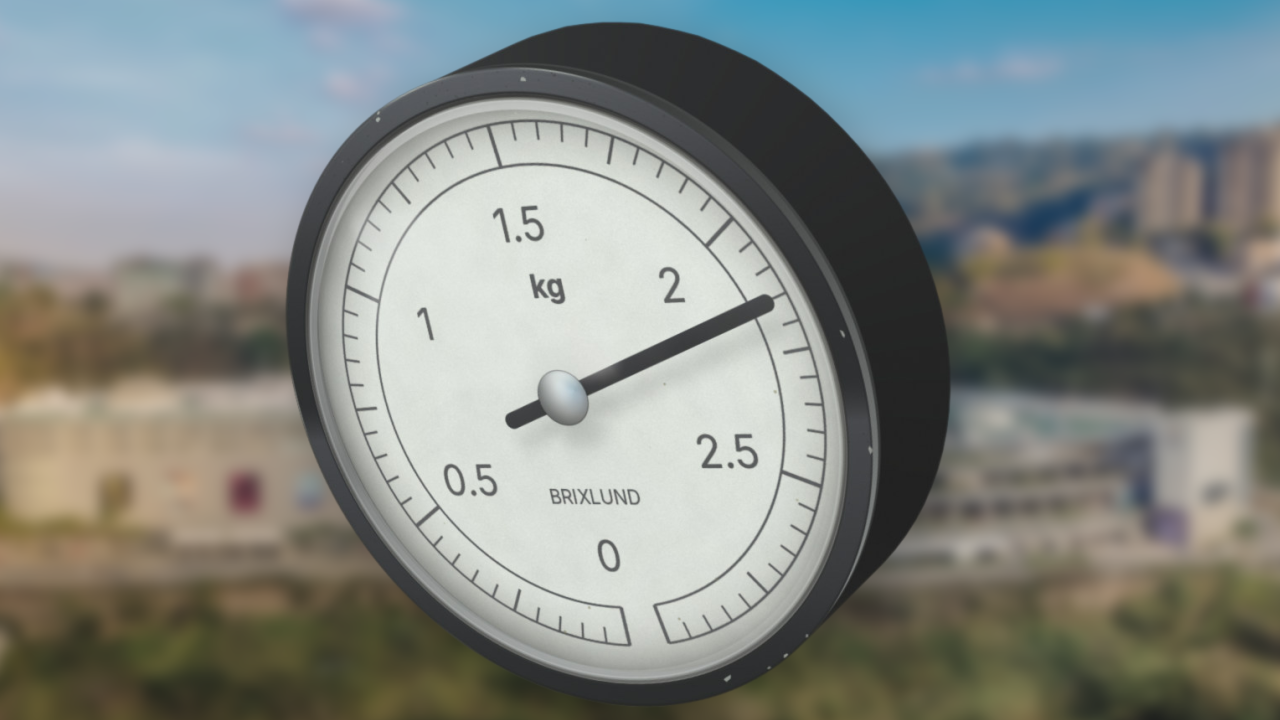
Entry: 2.15 kg
